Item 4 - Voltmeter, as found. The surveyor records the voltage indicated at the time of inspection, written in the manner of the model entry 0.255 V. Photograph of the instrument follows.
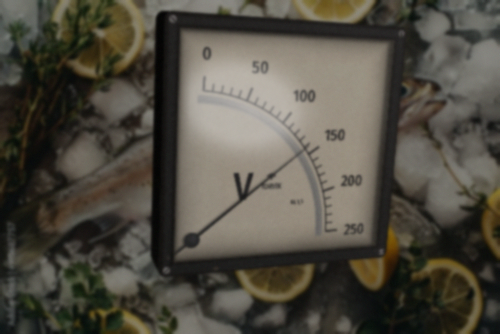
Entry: 140 V
